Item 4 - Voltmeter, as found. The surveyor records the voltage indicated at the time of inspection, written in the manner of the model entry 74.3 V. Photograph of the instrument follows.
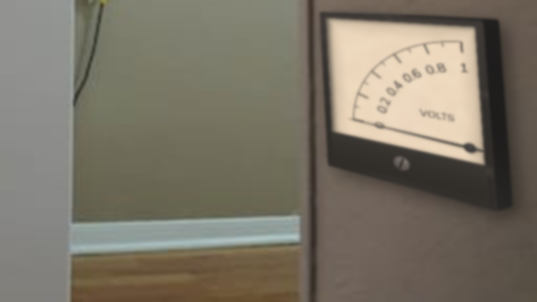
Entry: 0 V
